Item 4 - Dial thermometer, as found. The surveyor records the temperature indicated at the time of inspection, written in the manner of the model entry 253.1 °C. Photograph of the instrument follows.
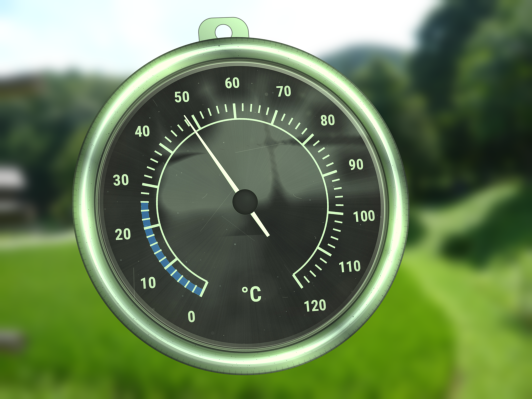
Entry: 48 °C
